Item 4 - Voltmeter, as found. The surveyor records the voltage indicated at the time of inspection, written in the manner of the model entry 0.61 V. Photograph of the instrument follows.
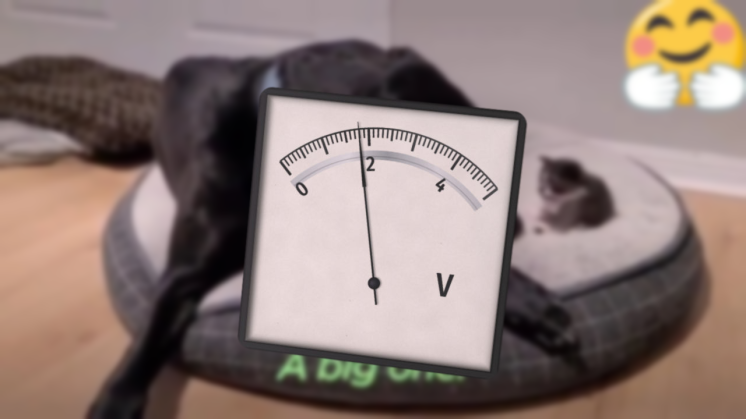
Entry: 1.8 V
